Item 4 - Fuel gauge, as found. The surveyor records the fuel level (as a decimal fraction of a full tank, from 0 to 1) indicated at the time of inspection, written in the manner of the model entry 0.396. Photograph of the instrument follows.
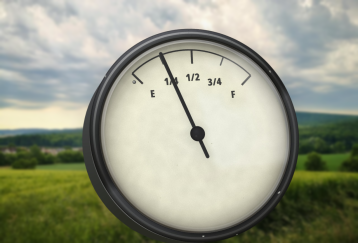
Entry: 0.25
